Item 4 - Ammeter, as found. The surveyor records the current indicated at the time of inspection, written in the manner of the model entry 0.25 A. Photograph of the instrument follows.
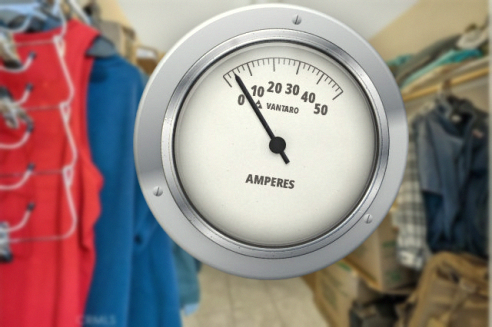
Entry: 4 A
